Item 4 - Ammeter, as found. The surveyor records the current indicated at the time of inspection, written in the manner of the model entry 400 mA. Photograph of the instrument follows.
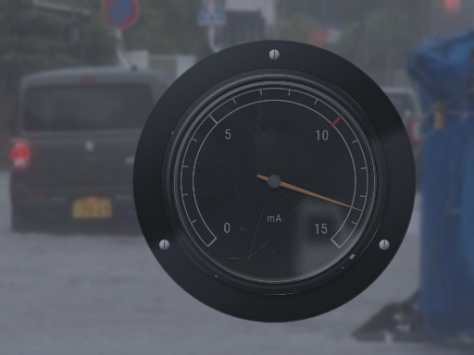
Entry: 13.5 mA
